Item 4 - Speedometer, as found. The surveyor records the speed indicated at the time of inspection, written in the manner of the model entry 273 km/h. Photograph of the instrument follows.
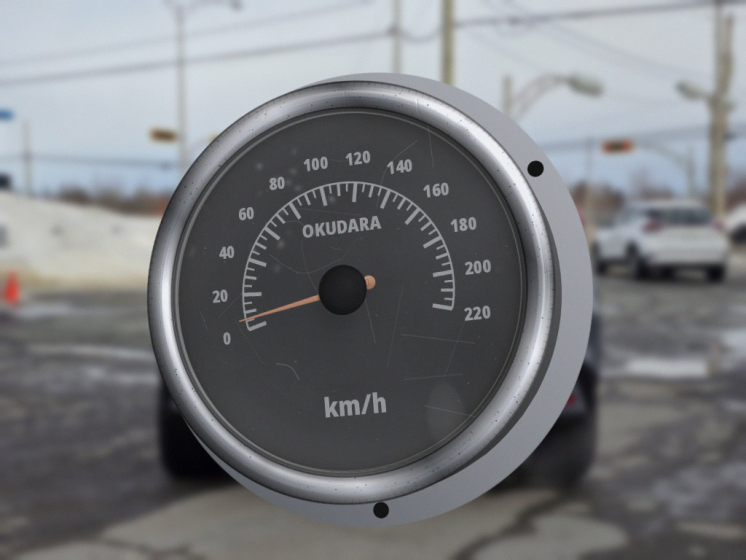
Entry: 5 km/h
